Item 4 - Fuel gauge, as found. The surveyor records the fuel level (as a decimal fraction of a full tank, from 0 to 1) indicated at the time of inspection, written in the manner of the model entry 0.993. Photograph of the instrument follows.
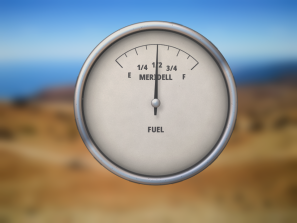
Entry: 0.5
